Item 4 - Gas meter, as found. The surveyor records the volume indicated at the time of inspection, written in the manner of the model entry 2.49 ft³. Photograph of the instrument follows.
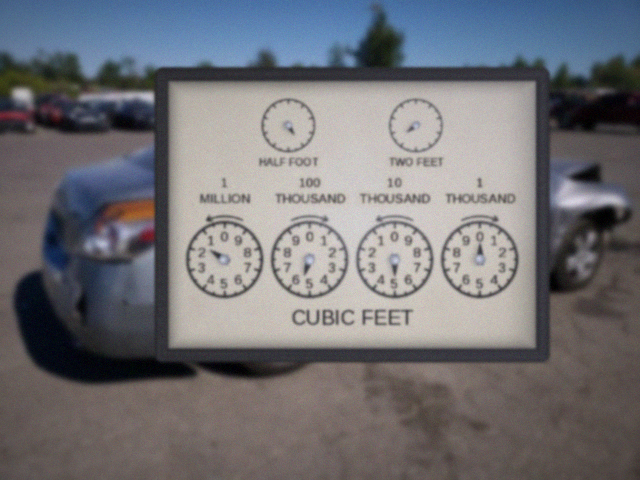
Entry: 155000 ft³
